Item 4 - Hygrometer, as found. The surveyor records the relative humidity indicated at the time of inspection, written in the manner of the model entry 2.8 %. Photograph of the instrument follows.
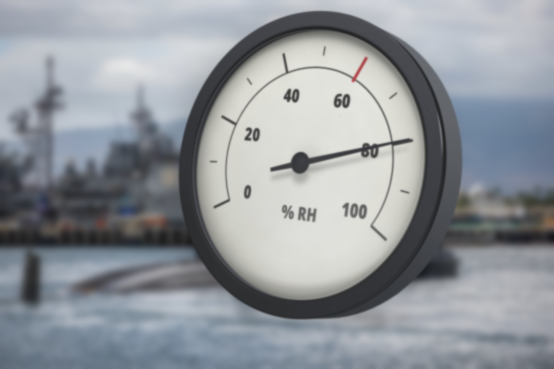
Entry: 80 %
